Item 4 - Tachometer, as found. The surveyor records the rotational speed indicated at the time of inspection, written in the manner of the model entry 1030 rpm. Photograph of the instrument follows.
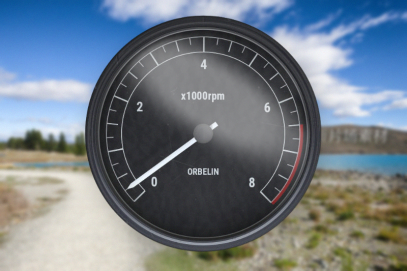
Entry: 250 rpm
